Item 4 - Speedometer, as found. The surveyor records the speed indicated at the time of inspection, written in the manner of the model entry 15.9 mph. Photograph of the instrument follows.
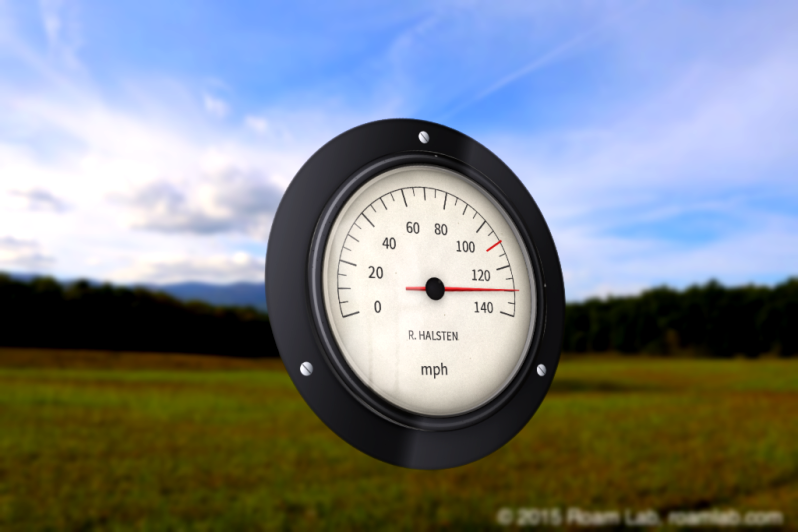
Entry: 130 mph
